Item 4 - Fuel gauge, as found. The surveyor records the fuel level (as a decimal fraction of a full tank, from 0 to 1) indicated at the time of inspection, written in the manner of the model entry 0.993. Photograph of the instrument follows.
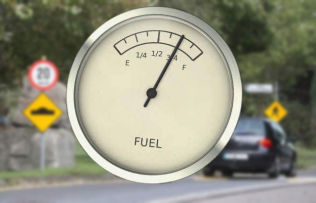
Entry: 0.75
